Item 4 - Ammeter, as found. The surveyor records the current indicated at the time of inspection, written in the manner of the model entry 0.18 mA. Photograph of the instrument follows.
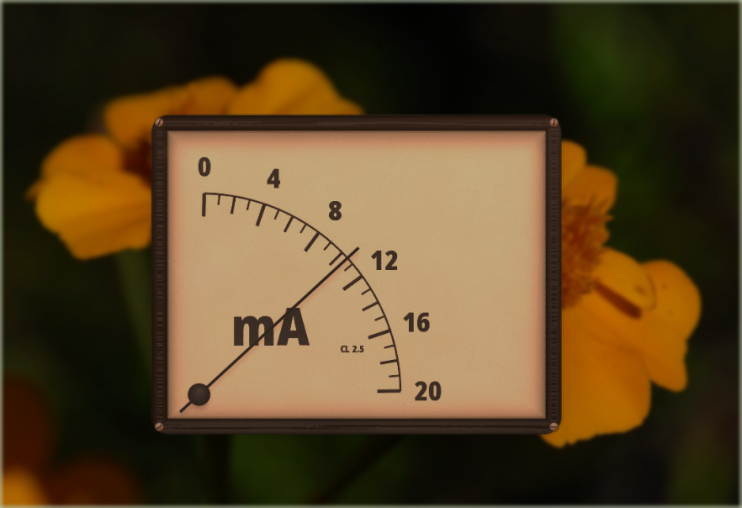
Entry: 10.5 mA
